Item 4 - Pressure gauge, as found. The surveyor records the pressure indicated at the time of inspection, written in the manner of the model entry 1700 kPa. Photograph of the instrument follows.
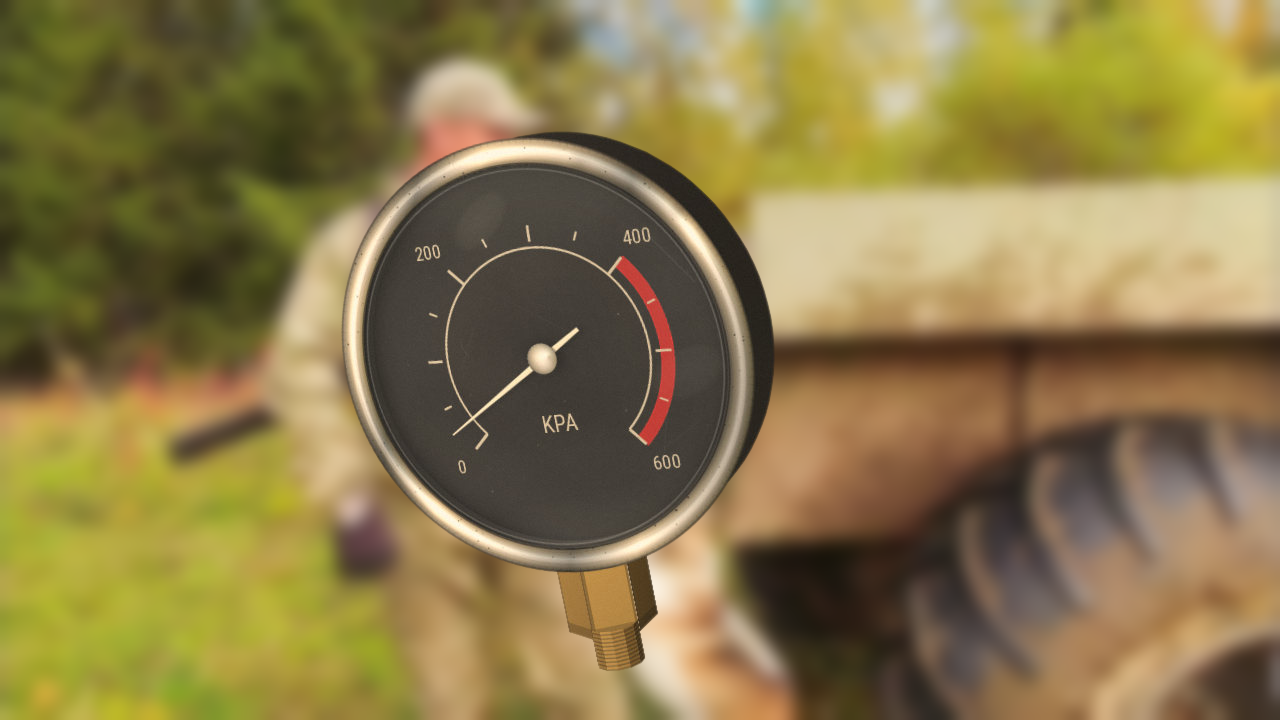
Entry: 25 kPa
